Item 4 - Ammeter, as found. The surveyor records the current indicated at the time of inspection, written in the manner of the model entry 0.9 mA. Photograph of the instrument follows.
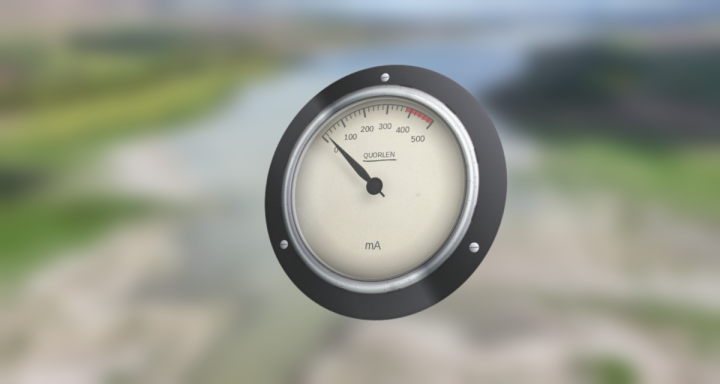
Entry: 20 mA
